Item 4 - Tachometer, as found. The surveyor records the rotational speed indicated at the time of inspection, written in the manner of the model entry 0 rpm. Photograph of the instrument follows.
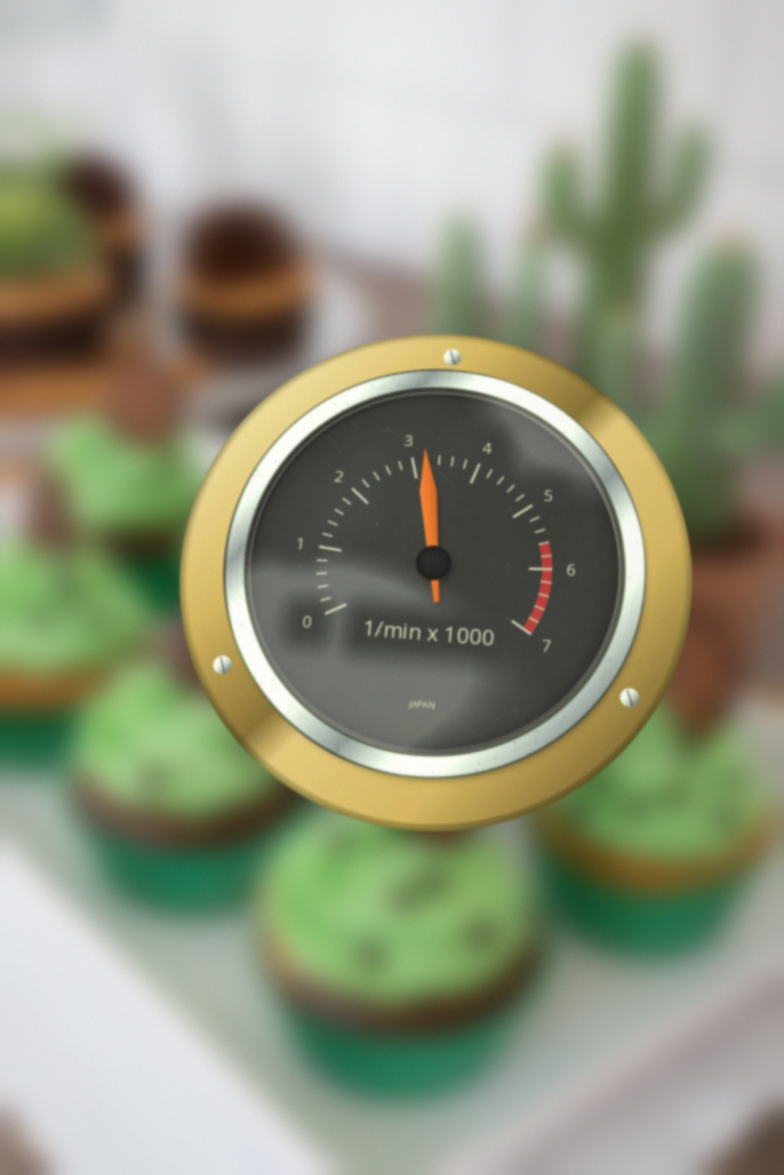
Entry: 3200 rpm
